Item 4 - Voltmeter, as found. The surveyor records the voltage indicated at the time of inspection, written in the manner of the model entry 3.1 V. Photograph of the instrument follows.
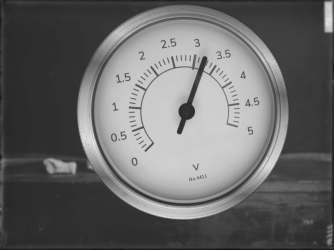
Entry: 3.2 V
